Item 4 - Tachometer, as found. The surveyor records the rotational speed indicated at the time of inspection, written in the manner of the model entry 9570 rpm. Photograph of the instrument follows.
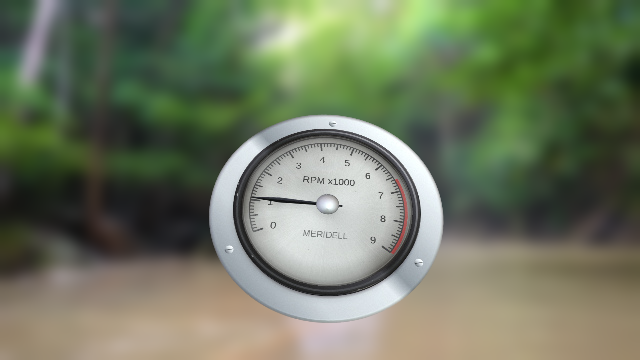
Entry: 1000 rpm
